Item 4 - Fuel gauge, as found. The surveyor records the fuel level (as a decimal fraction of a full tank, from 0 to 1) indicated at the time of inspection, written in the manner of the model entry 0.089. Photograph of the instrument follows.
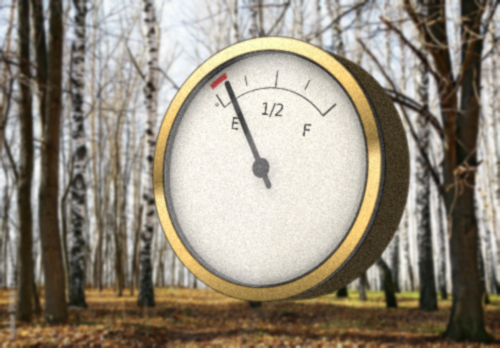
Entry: 0.125
